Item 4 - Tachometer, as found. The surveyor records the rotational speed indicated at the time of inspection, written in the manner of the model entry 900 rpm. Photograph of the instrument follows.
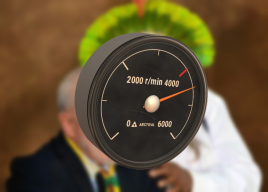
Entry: 4500 rpm
